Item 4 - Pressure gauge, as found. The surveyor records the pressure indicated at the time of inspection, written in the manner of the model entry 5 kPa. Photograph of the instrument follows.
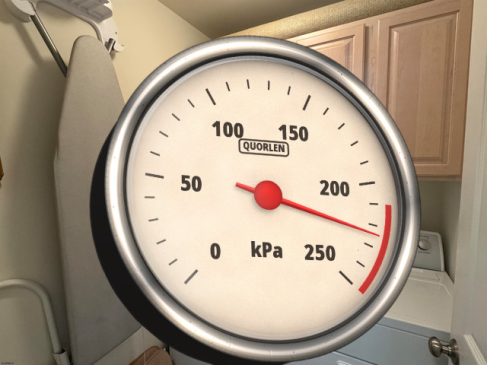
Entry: 225 kPa
